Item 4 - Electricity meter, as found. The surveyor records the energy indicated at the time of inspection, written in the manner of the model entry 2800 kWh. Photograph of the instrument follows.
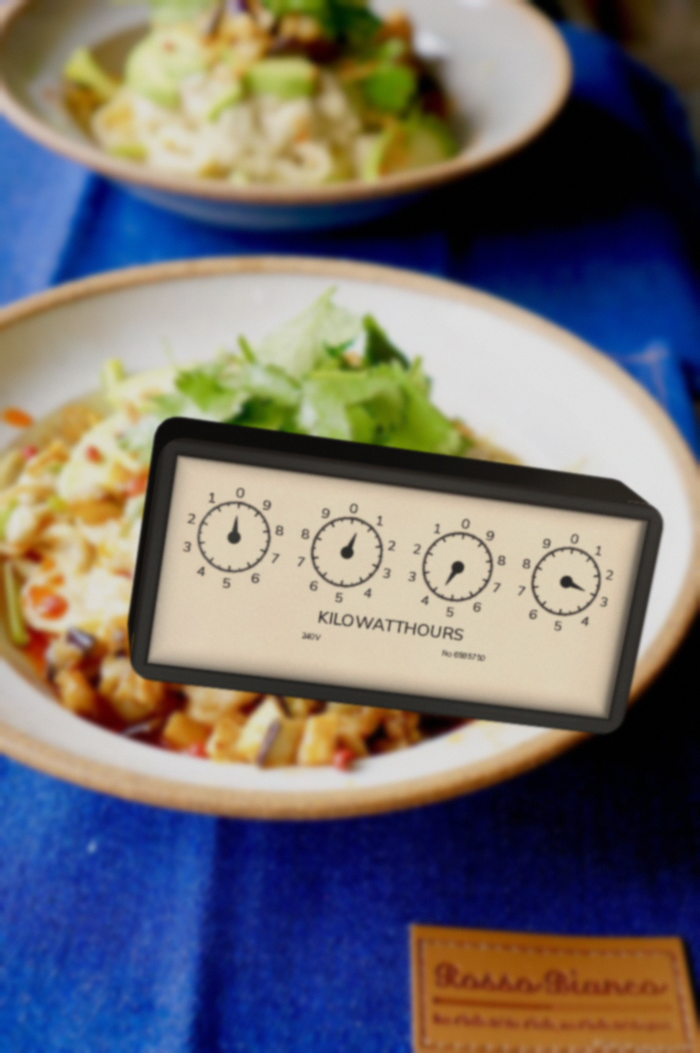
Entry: 43 kWh
